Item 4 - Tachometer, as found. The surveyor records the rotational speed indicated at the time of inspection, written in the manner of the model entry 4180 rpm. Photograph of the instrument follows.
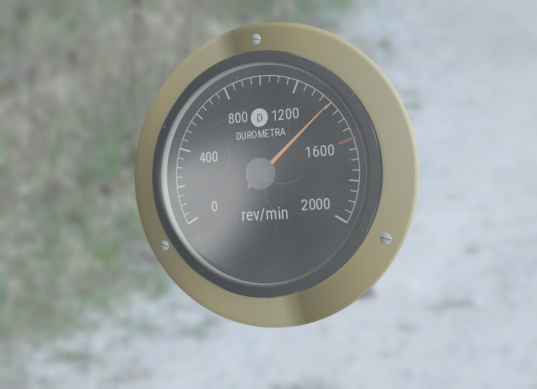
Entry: 1400 rpm
